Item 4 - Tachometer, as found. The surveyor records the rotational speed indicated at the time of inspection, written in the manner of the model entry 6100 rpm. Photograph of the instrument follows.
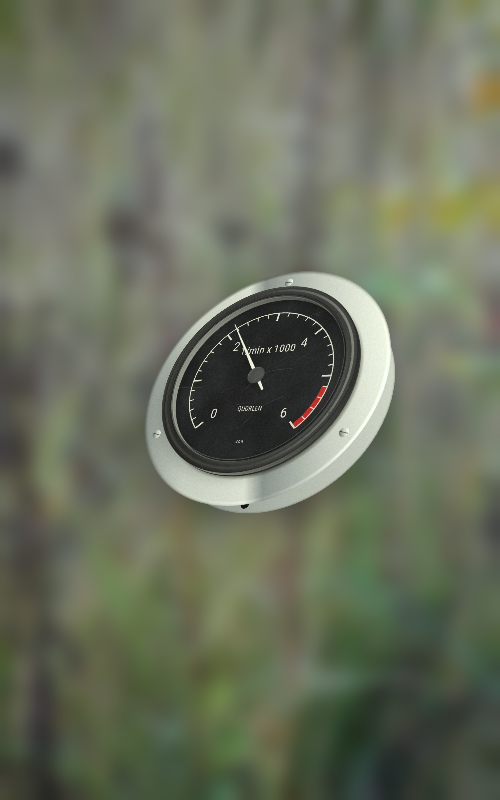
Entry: 2200 rpm
